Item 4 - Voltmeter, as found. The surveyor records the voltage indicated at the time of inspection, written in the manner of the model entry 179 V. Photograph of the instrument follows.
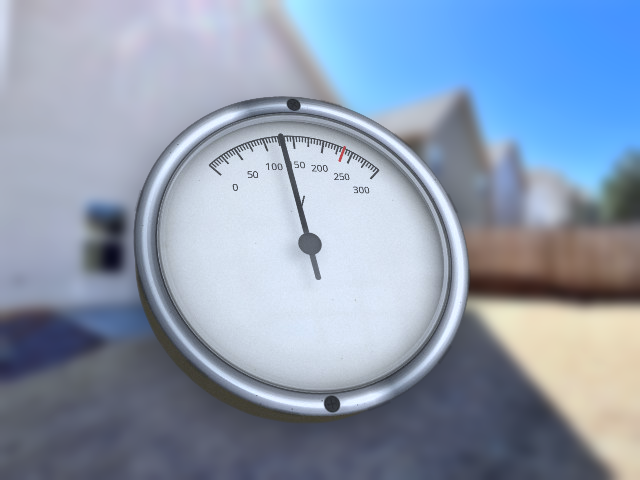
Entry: 125 V
